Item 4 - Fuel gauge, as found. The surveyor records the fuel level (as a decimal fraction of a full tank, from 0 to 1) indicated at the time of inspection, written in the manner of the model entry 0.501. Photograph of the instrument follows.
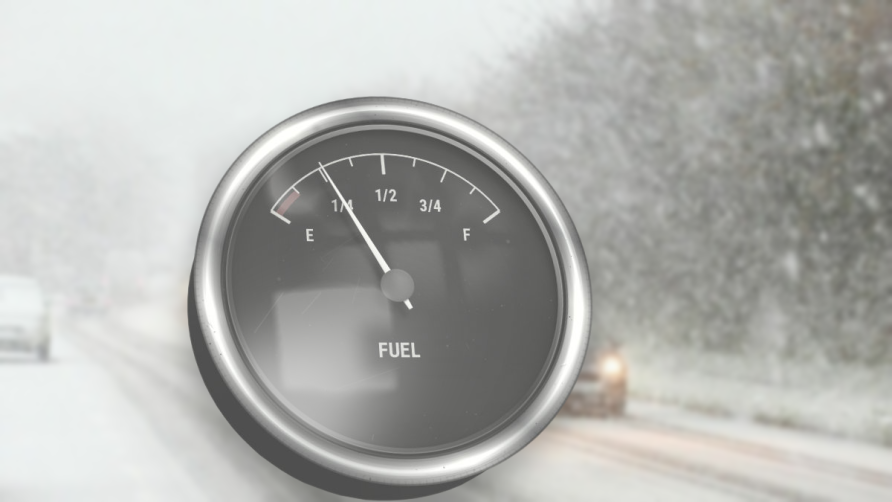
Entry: 0.25
